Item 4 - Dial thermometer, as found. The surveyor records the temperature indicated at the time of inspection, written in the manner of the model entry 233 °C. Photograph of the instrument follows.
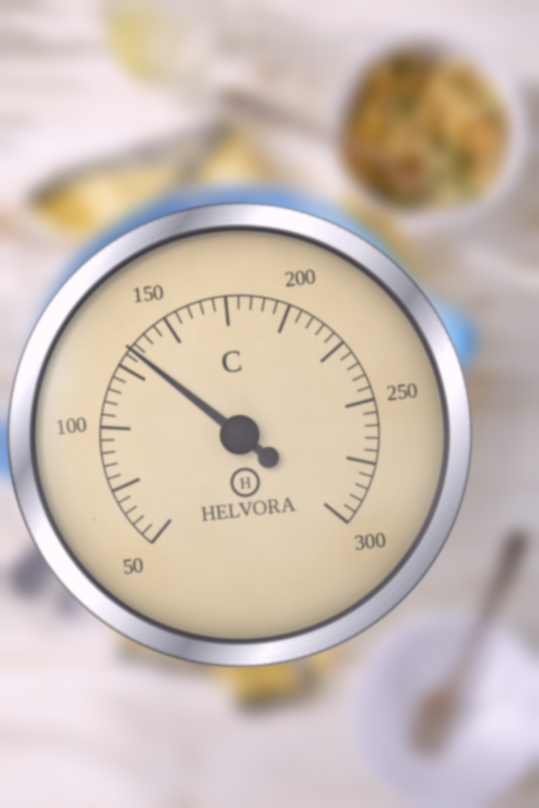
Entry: 132.5 °C
